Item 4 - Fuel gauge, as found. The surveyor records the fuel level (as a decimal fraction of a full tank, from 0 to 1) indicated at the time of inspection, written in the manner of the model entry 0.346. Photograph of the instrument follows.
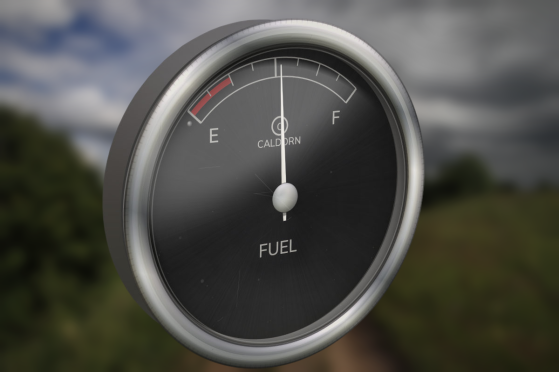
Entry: 0.5
